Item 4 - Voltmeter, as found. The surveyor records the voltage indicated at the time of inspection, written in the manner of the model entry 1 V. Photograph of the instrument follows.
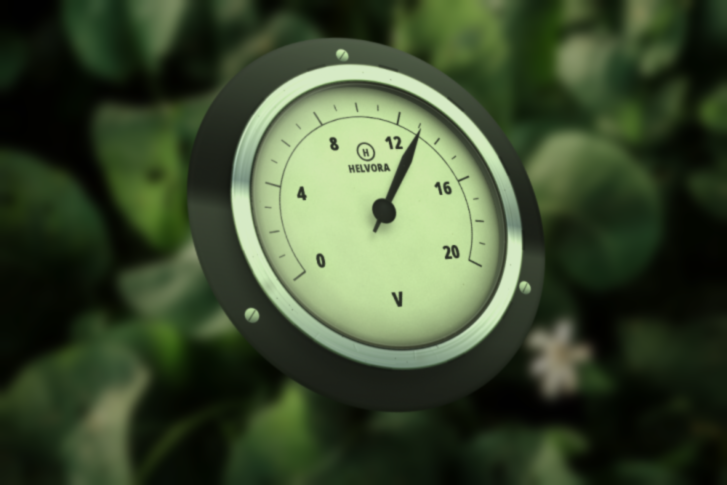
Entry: 13 V
